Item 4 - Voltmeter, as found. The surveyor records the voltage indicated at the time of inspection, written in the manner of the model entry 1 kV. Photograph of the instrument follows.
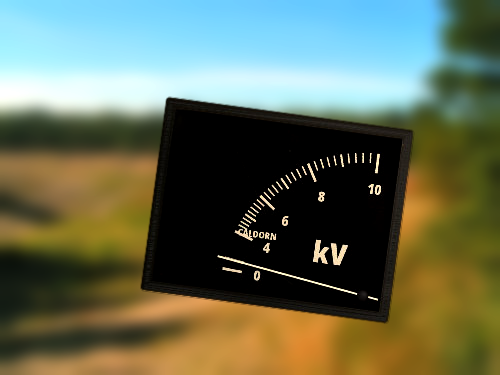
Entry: 2 kV
